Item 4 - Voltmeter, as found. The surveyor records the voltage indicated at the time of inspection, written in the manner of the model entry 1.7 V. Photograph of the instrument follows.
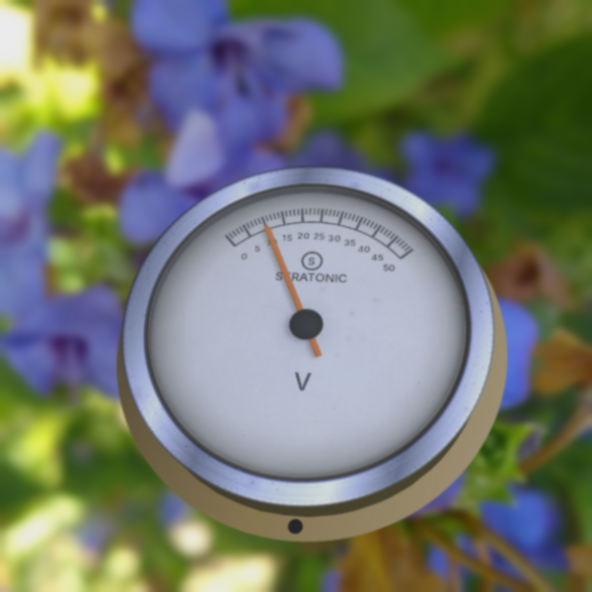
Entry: 10 V
